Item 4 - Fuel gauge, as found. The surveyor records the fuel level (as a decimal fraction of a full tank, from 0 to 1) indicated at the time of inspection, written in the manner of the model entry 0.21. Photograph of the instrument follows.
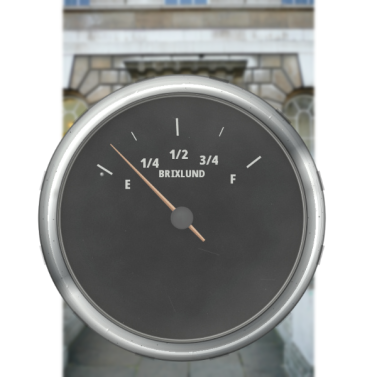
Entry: 0.125
